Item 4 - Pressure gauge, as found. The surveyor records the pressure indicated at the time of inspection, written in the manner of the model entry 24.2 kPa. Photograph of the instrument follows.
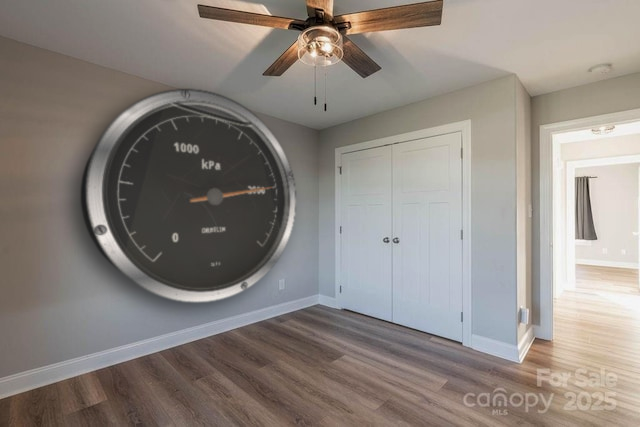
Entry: 2000 kPa
